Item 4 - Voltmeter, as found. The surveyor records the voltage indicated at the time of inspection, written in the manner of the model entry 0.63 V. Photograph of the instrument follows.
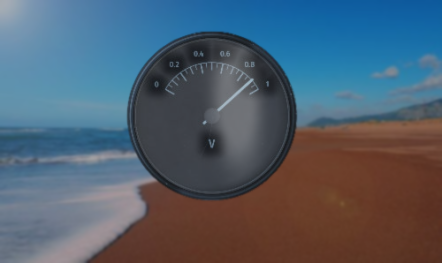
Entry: 0.9 V
